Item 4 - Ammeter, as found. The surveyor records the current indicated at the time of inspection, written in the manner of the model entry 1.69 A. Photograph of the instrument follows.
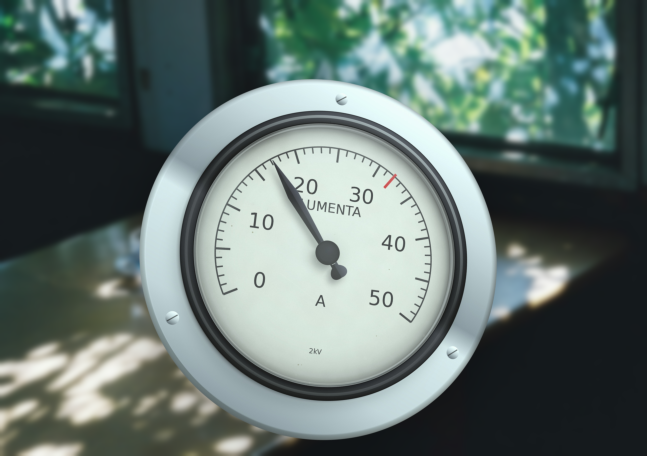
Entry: 17 A
